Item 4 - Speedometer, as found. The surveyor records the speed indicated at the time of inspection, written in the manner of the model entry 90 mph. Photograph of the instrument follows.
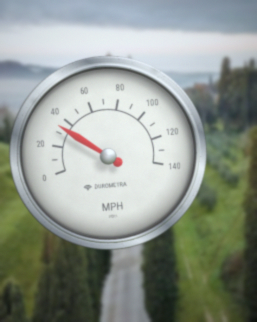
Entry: 35 mph
